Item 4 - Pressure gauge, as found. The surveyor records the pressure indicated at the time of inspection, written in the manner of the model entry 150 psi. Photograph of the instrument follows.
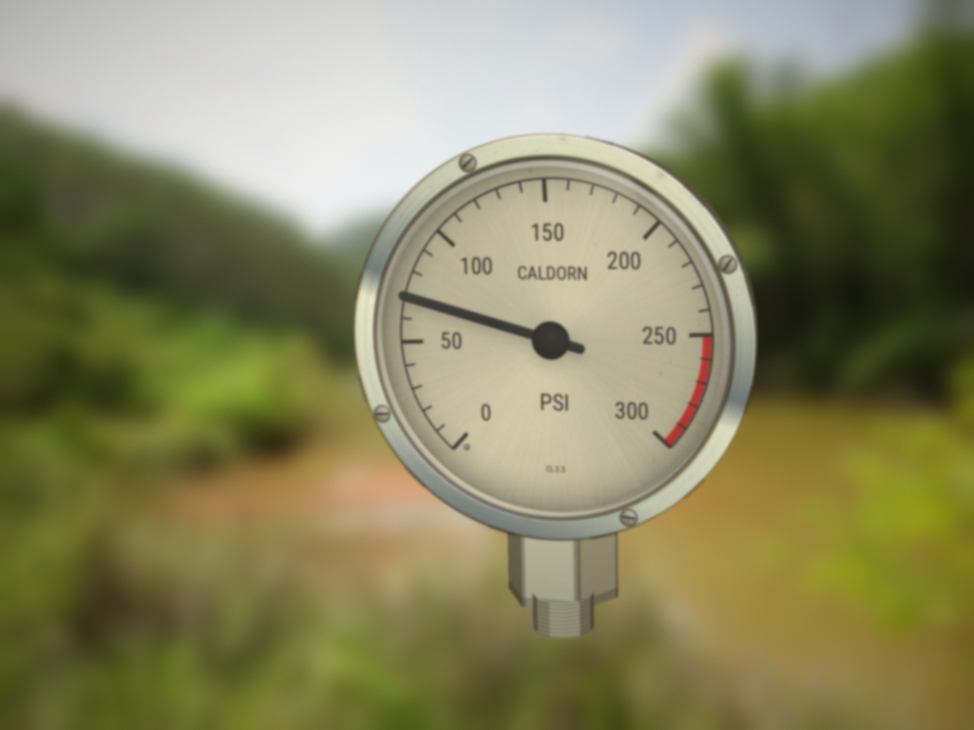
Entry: 70 psi
